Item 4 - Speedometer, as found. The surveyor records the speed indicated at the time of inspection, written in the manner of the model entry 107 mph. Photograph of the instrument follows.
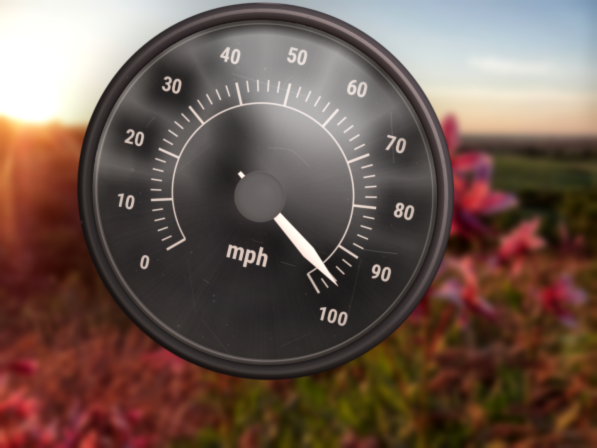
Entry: 96 mph
